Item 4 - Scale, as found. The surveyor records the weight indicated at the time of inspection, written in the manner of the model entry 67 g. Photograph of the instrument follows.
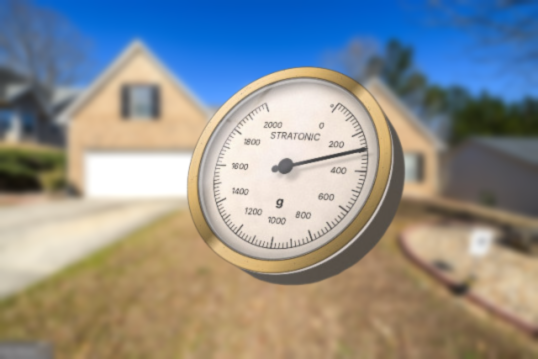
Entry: 300 g
